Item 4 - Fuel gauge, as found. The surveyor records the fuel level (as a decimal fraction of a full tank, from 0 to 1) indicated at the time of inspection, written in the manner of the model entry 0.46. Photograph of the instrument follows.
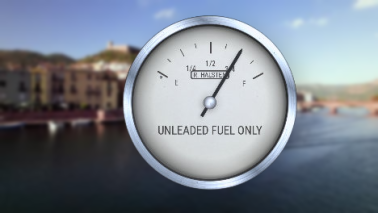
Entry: 0.75
